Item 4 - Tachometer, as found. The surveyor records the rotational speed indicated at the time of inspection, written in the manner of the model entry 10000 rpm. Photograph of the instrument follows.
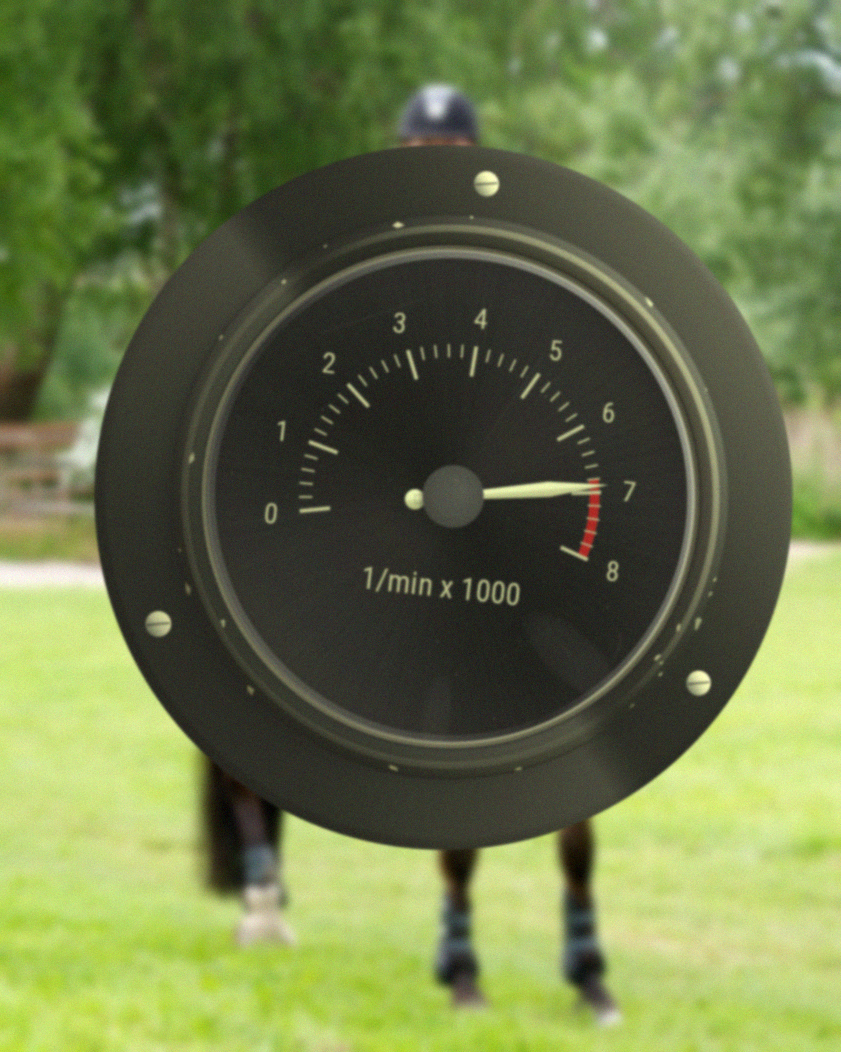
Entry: 6900 rpm
